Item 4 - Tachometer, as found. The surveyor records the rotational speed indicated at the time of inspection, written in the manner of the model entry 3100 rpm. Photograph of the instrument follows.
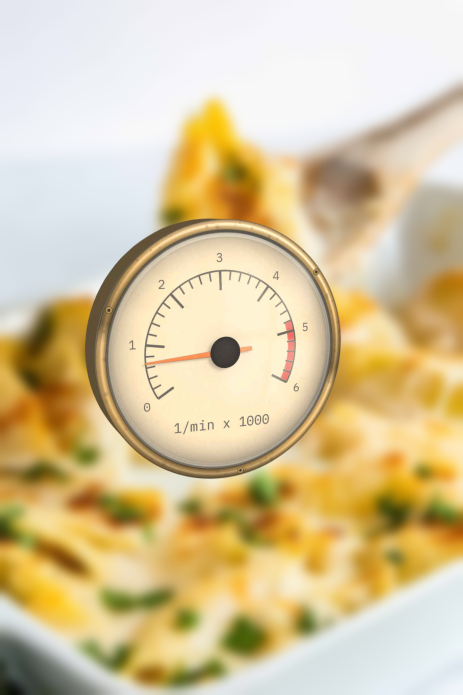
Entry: 700 rpm
